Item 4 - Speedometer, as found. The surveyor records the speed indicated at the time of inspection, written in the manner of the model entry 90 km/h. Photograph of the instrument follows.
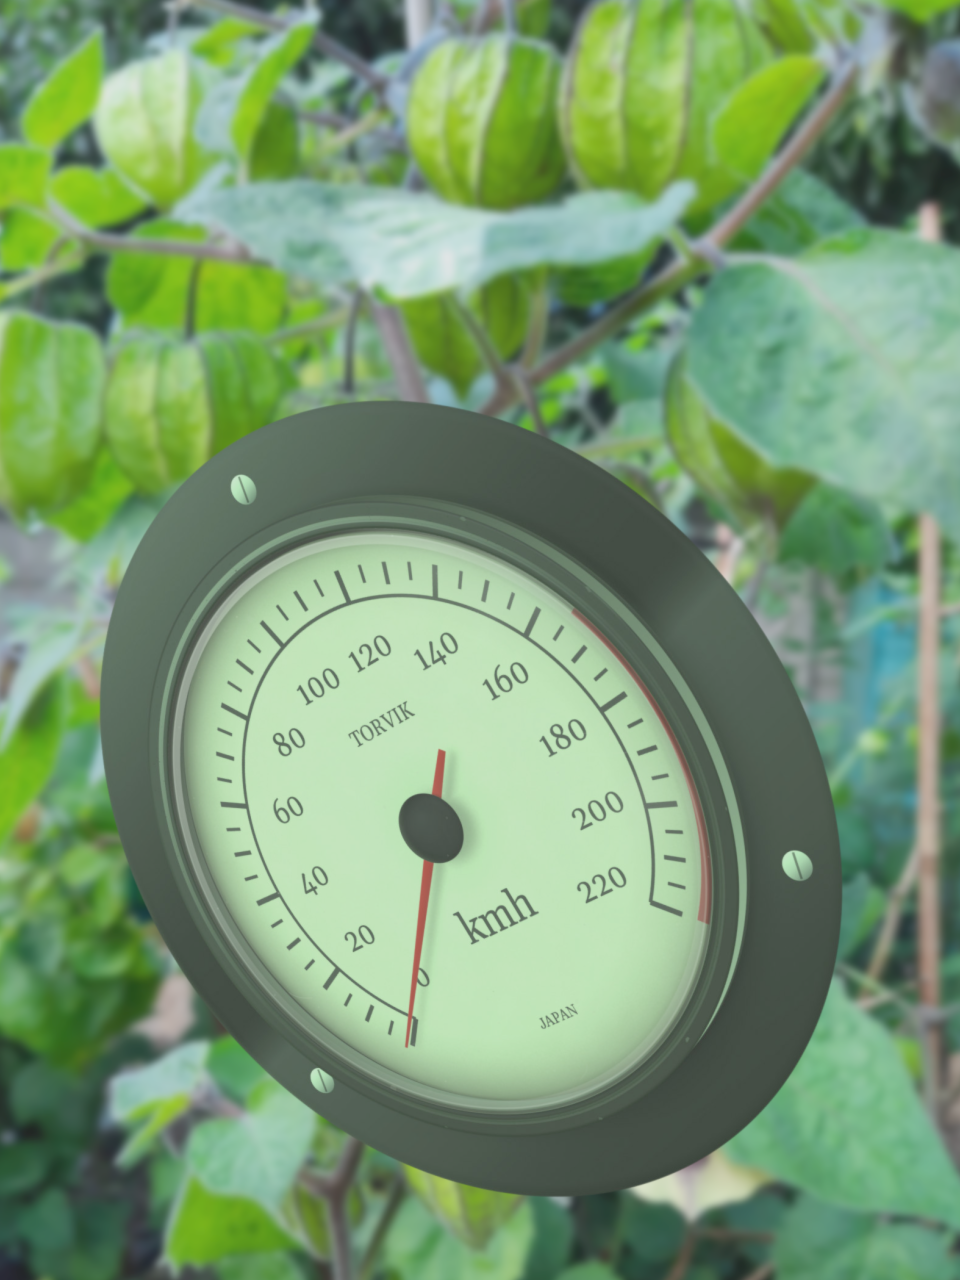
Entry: 0 km/h
